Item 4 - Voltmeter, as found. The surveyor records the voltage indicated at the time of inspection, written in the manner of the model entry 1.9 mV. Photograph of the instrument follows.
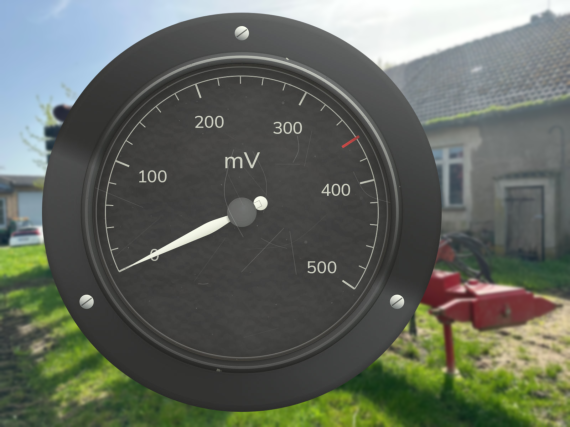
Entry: 0 mV
